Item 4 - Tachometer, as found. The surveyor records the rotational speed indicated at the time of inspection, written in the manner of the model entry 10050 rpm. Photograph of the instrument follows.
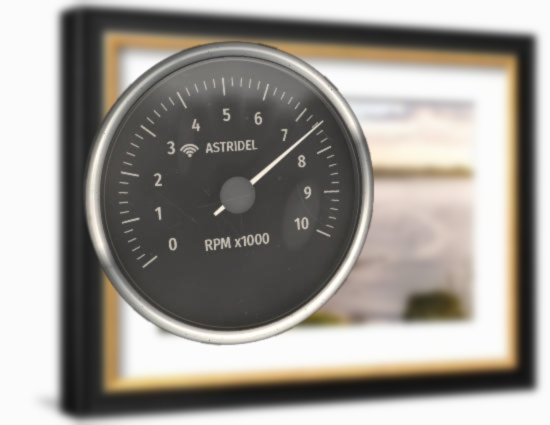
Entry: 7400 rpm
